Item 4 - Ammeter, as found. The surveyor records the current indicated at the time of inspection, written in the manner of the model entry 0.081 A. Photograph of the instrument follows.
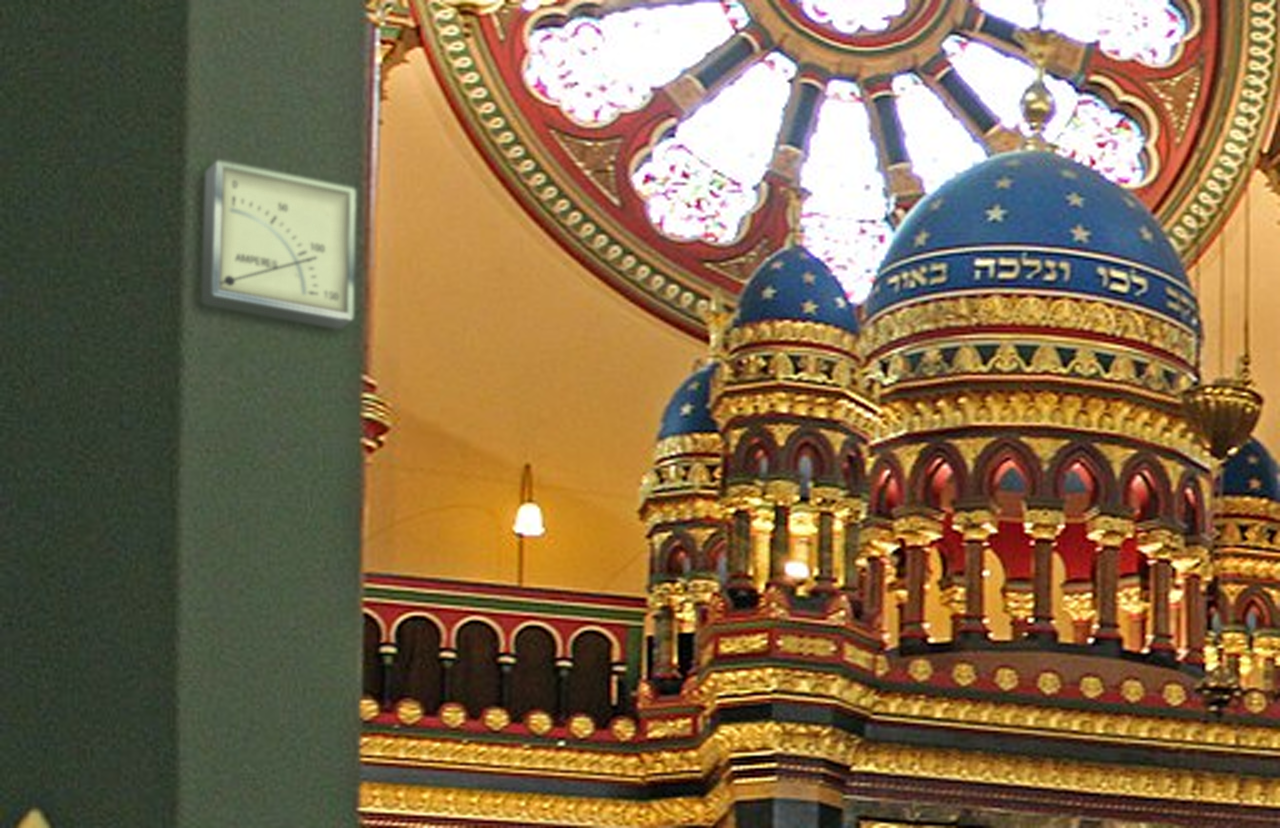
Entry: 110 A
